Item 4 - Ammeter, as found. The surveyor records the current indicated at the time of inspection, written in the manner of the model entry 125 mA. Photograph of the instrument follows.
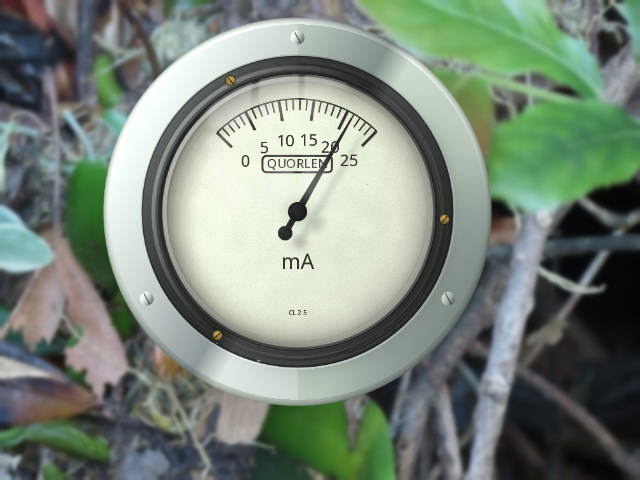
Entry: 21 mA
